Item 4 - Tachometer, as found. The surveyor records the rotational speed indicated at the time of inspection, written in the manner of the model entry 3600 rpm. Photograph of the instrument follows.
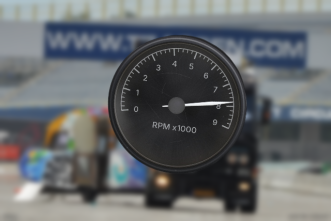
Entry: 7800 rpm
